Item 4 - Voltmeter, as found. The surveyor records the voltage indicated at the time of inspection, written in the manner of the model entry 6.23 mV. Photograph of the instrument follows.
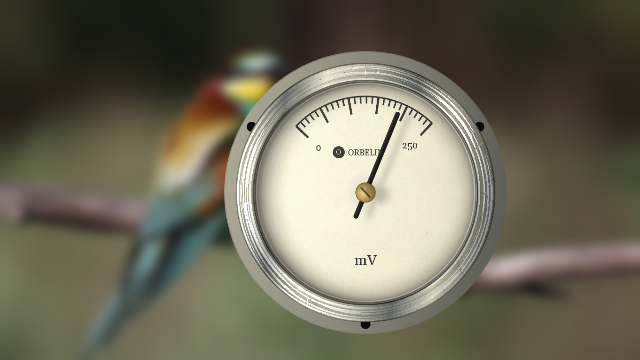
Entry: 190 mV
